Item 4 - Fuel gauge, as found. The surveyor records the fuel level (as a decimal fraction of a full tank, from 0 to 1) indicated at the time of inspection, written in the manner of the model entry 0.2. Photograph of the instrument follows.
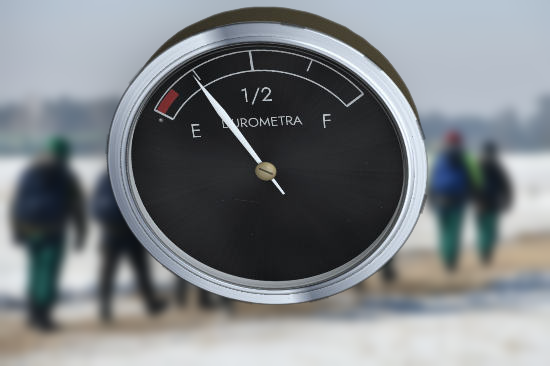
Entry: 0.25
